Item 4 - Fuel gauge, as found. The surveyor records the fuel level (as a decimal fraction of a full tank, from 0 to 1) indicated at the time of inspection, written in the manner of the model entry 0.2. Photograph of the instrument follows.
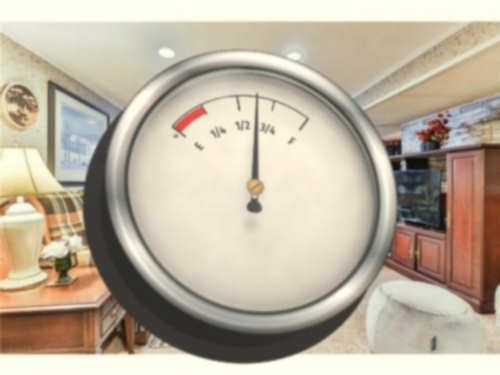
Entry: 0.625
